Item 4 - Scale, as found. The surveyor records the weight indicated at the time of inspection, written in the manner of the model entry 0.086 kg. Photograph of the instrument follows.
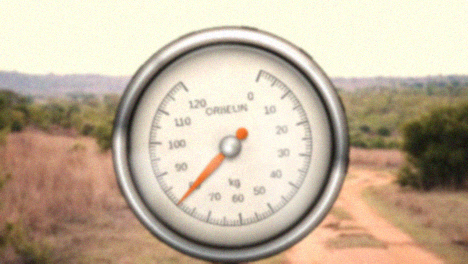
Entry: 80 kg
